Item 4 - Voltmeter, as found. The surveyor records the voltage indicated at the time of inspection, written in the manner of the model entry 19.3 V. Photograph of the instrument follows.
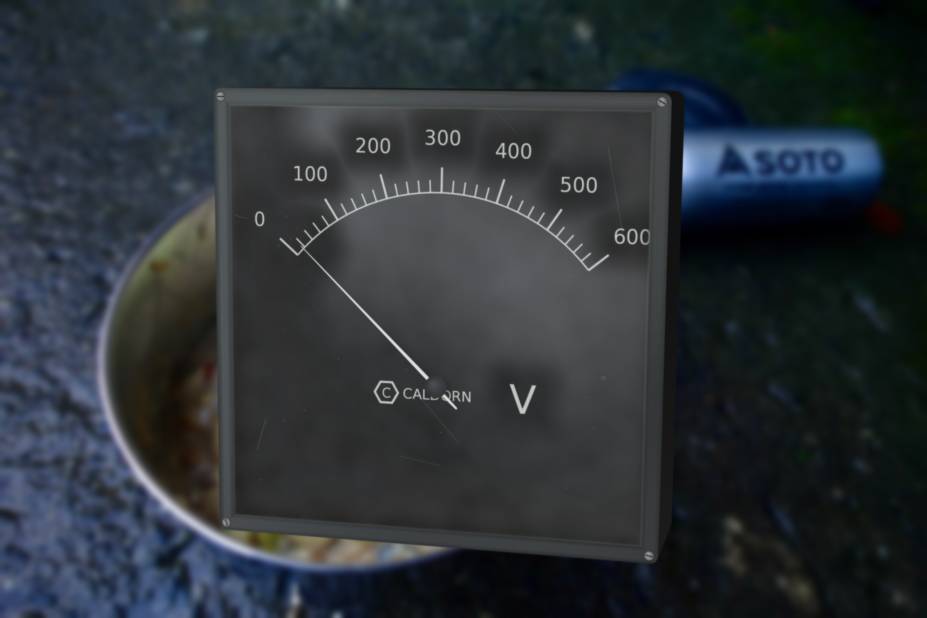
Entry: 20 V
